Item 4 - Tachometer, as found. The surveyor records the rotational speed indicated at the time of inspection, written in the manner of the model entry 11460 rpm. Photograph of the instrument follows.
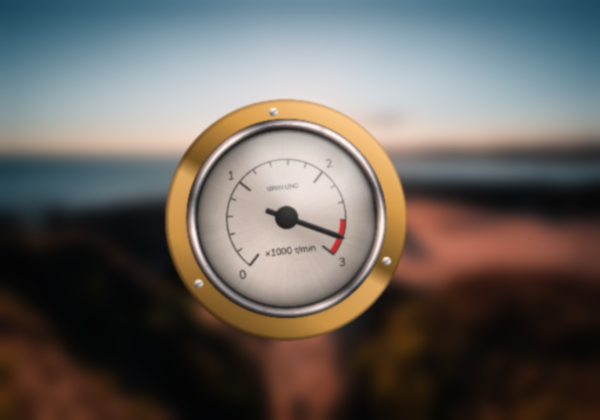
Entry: 2800 rpm
